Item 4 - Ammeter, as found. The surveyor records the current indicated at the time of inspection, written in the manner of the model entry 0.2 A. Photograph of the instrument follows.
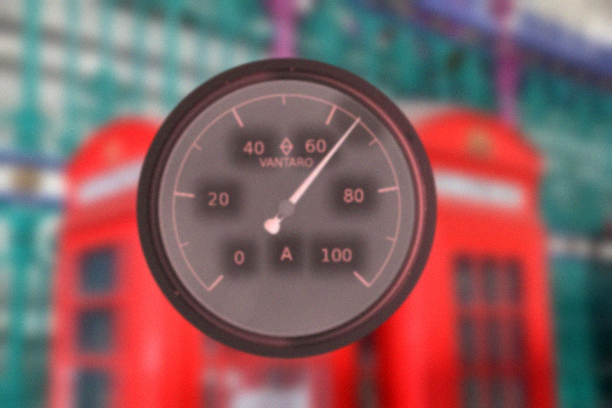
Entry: 65 A
